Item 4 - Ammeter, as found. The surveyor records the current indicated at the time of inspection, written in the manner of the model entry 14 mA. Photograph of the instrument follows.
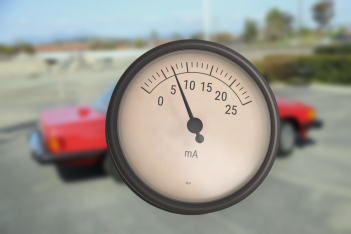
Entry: 7 mA
